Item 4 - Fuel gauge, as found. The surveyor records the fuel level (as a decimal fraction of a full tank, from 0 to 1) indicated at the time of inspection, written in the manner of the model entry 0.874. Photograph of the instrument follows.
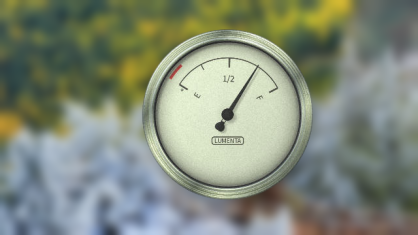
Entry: 0.75
